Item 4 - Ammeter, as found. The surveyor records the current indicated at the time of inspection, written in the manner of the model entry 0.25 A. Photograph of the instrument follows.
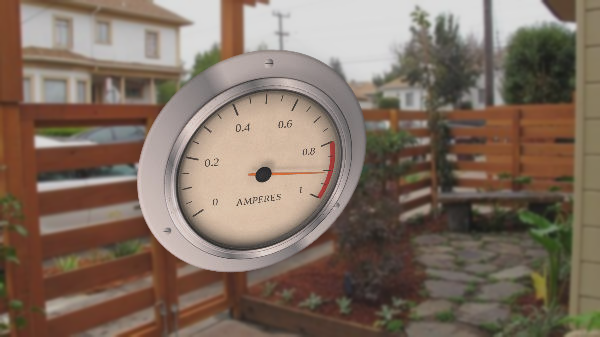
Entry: 0.9 A
